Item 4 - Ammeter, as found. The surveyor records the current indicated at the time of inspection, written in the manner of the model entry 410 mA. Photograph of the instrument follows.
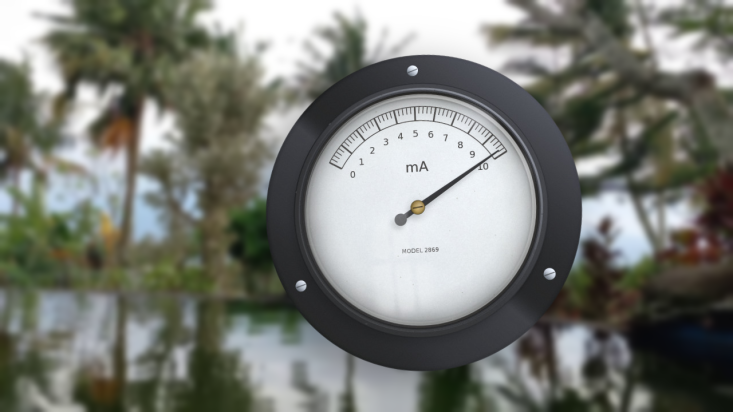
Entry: 9.8 mA
